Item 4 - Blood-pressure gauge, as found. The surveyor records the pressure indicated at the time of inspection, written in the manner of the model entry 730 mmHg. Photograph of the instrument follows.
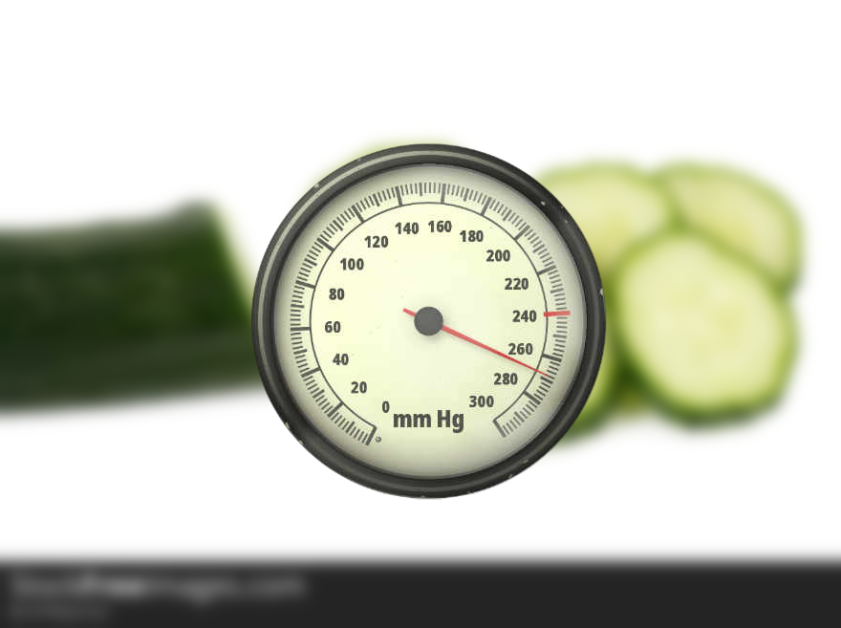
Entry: 268 mmHg
